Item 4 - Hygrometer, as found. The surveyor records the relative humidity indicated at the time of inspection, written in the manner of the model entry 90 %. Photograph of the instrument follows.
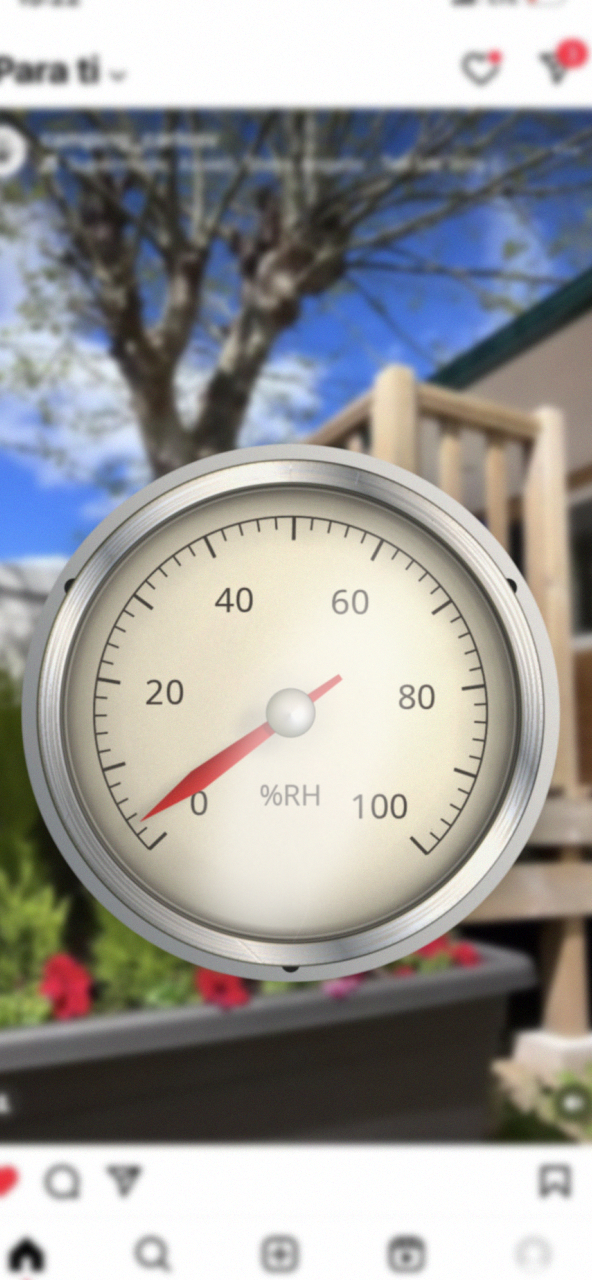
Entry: 3 %
